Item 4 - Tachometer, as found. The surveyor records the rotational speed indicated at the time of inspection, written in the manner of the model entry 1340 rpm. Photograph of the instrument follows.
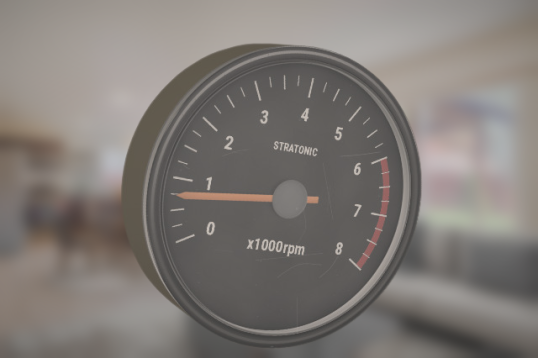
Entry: 750 rpm
